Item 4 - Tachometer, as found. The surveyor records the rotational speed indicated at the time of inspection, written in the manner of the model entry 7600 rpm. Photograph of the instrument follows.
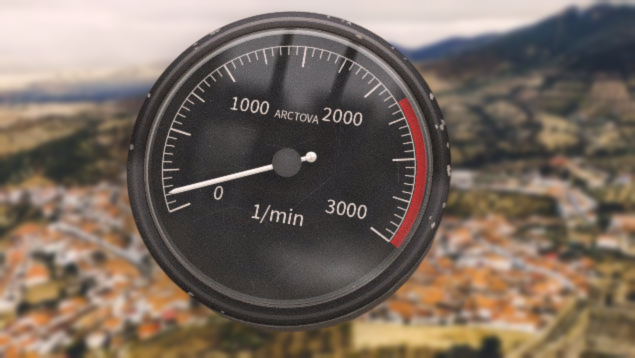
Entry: 100 rpm
